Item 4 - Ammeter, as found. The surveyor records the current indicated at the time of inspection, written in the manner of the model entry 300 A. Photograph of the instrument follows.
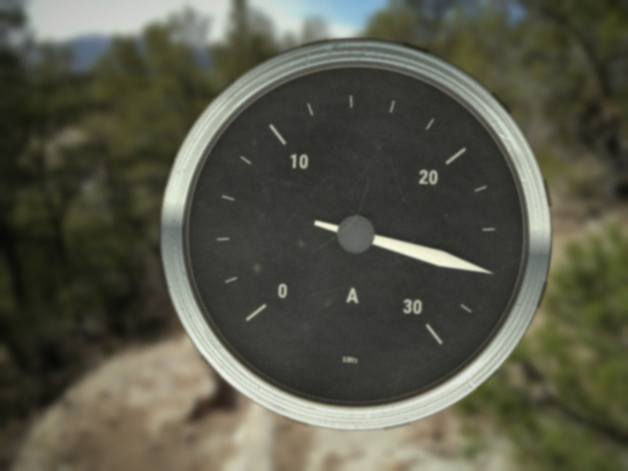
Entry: 26 A
